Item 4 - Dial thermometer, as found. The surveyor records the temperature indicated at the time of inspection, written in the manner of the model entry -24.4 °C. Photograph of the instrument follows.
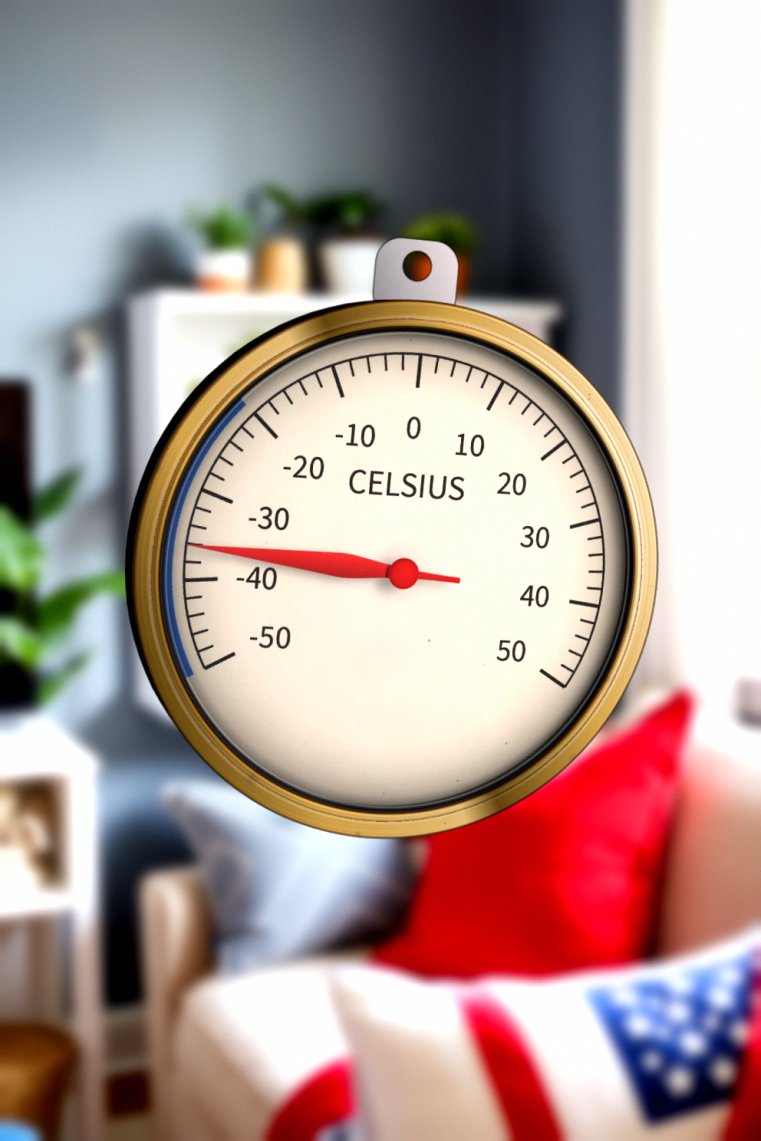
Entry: -36 °C
